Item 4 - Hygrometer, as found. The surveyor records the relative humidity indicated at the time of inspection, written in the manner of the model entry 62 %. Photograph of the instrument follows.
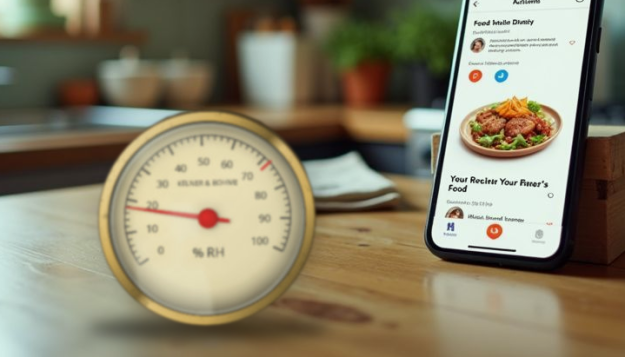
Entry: 18 %
